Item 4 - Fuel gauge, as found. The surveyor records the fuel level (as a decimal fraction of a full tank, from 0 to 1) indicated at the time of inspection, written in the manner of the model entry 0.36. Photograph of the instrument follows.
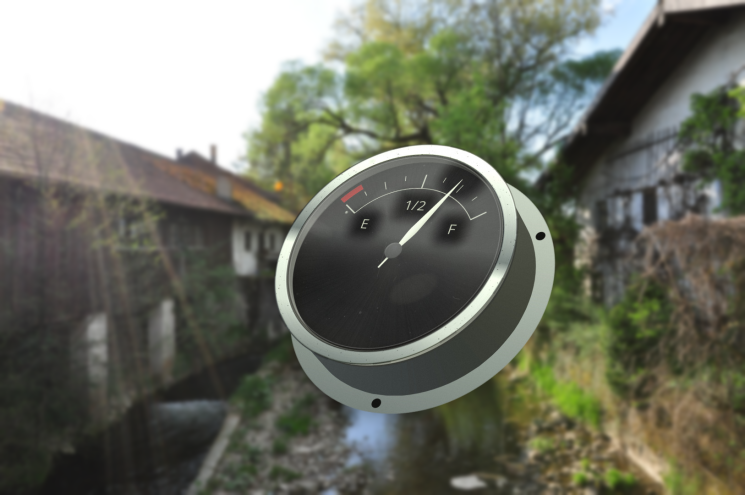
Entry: 0.75
